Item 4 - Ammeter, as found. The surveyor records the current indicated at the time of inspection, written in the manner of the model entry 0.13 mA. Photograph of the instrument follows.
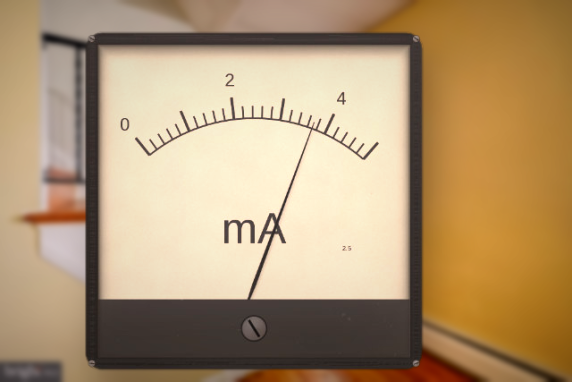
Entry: 3.7 mA
